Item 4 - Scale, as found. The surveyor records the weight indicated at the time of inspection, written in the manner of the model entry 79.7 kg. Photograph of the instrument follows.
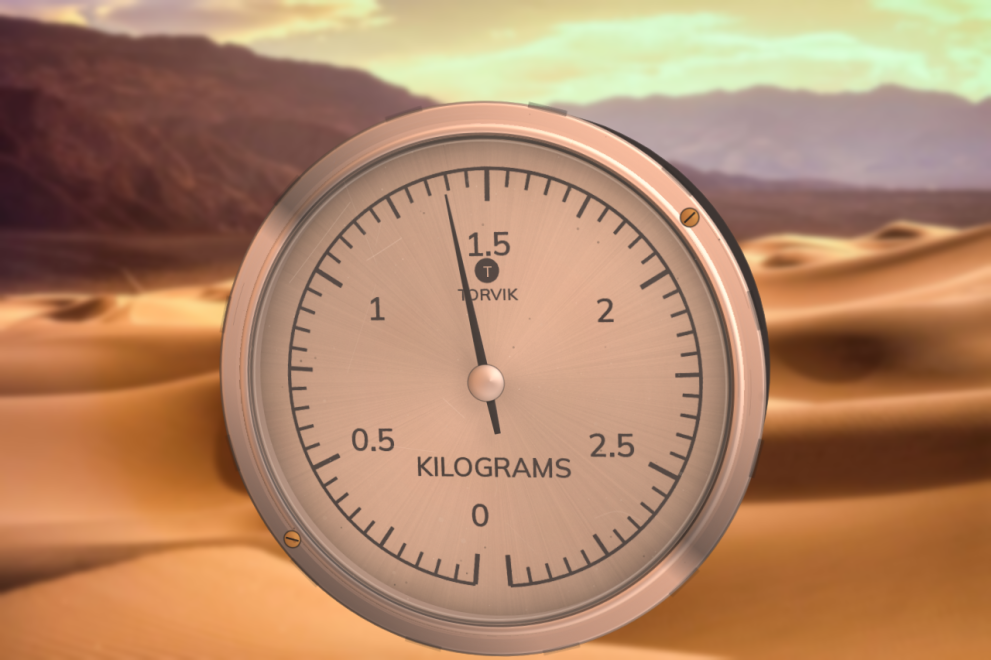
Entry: 1.4 kg
